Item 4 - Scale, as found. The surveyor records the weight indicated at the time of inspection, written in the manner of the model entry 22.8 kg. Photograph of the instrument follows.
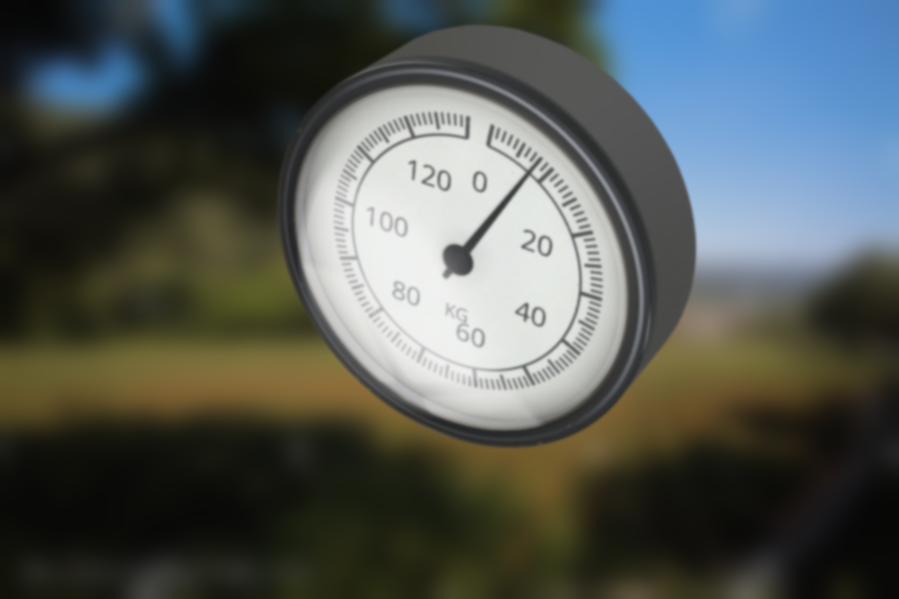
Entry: 8 kg
